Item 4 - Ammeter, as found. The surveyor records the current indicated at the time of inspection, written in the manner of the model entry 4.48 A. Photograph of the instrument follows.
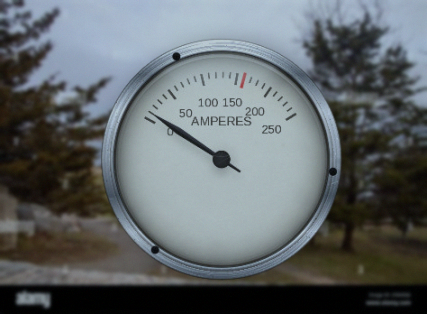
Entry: 10 A
